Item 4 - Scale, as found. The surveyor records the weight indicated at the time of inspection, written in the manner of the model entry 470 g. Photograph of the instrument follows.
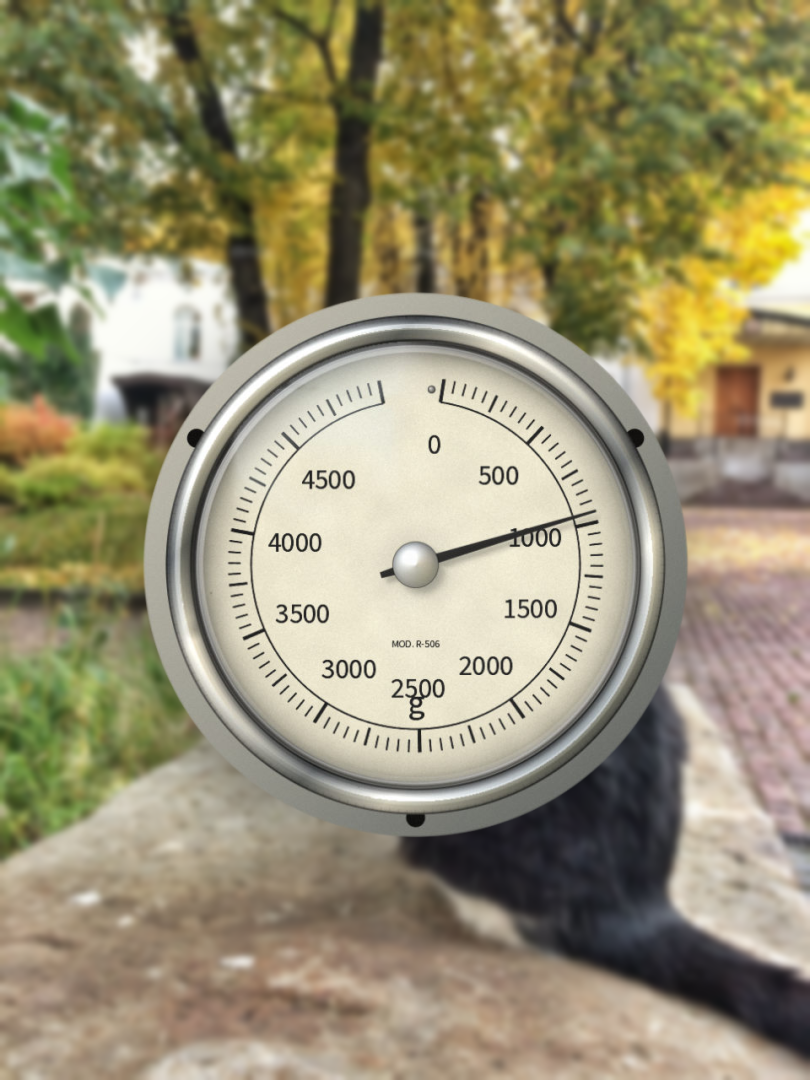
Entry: 950 g
